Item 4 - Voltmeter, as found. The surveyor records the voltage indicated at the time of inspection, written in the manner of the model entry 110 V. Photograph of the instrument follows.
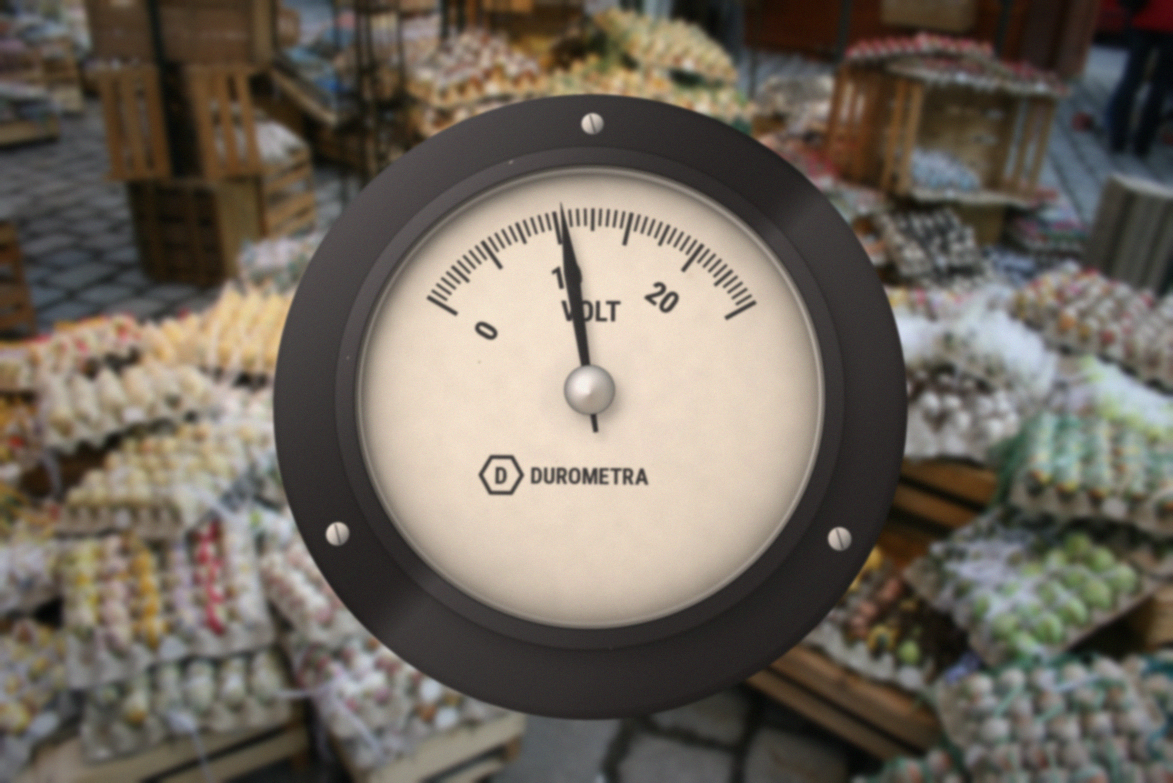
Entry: 10.5 V
